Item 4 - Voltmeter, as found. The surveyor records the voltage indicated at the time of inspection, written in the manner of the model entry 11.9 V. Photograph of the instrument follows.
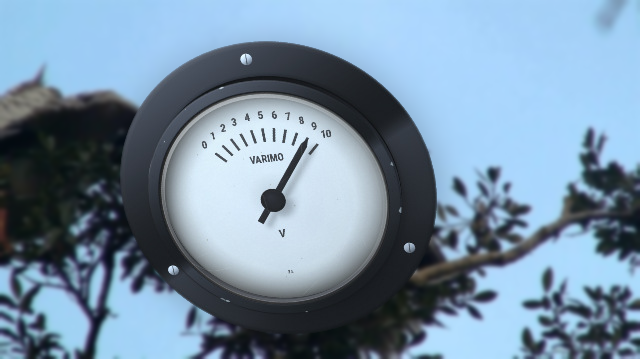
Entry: 9 V
